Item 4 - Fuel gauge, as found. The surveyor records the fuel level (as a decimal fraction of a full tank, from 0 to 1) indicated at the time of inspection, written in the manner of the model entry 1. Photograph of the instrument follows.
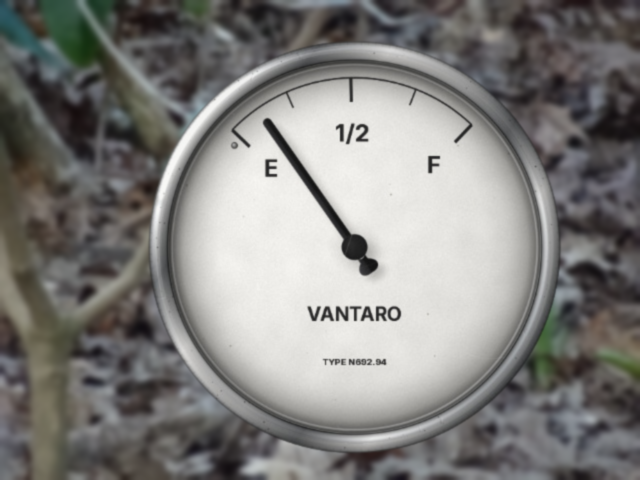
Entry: 0.125
